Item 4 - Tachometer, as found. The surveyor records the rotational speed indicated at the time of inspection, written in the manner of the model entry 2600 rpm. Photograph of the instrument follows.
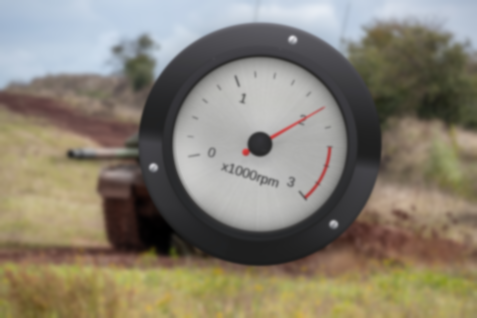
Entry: 2000 rpm
